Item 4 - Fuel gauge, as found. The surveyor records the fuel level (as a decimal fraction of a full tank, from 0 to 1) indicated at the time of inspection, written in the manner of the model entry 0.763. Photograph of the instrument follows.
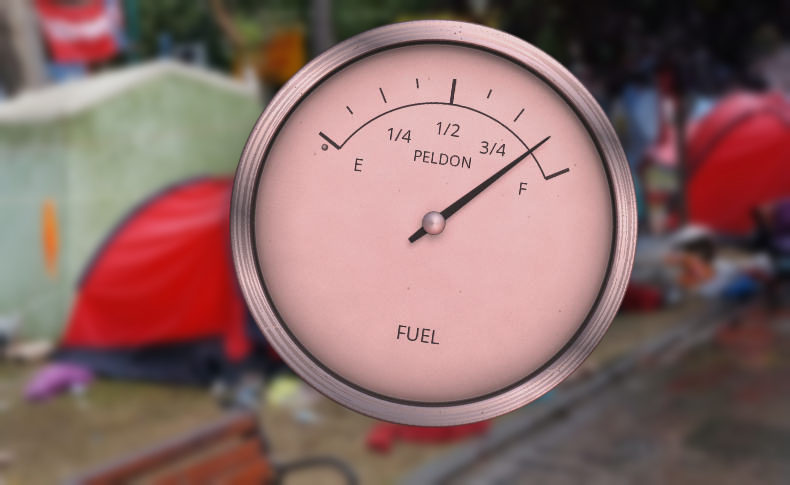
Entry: 0.875
